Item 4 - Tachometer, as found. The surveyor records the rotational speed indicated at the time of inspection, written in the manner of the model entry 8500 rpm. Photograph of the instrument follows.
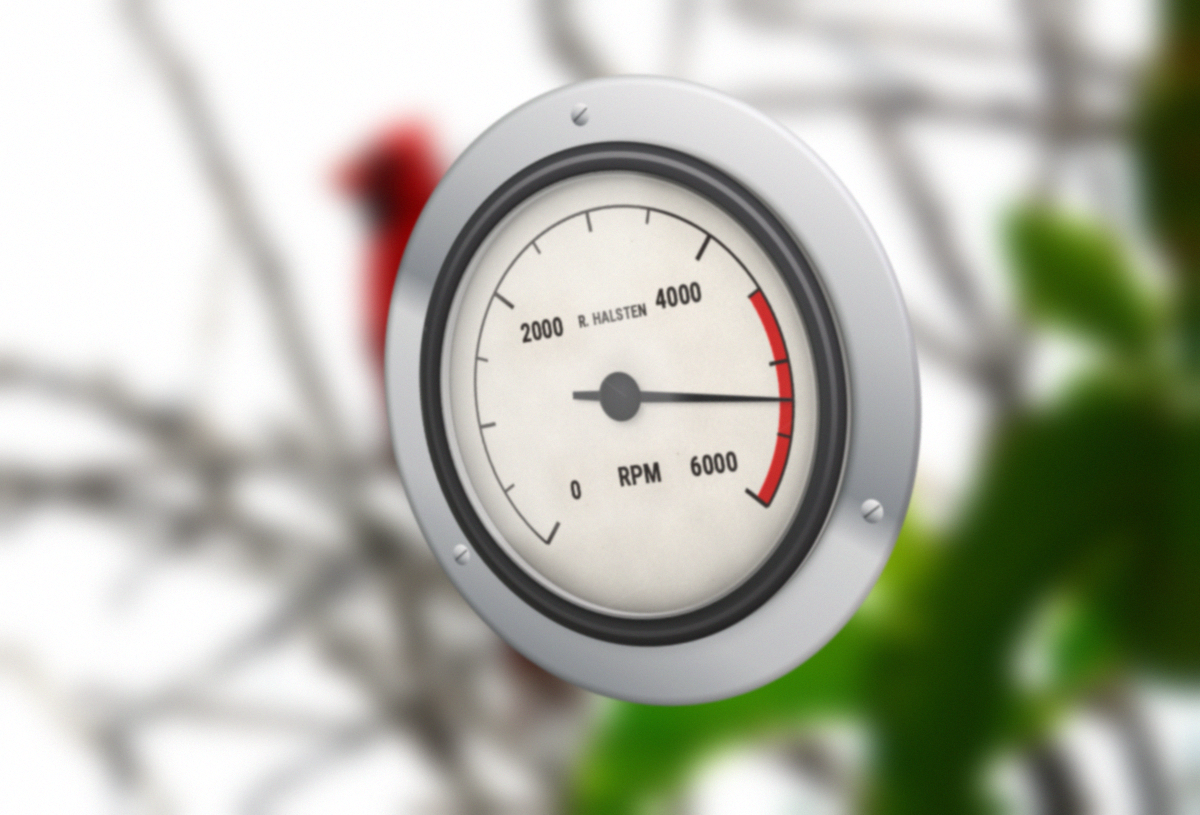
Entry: 5250 rpm
